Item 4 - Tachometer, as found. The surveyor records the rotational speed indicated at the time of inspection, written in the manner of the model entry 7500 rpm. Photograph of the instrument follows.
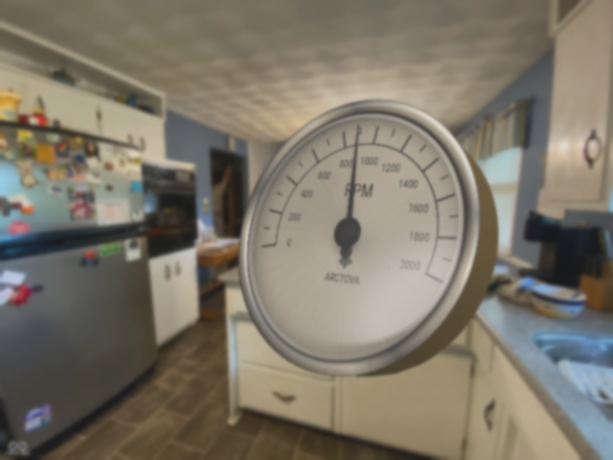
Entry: 900 rpm
